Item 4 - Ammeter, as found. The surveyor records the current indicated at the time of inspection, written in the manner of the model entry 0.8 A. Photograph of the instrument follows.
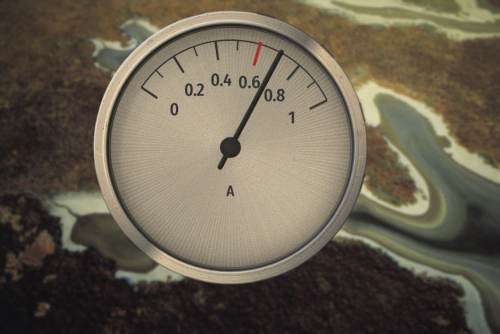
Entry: 0.7 A
